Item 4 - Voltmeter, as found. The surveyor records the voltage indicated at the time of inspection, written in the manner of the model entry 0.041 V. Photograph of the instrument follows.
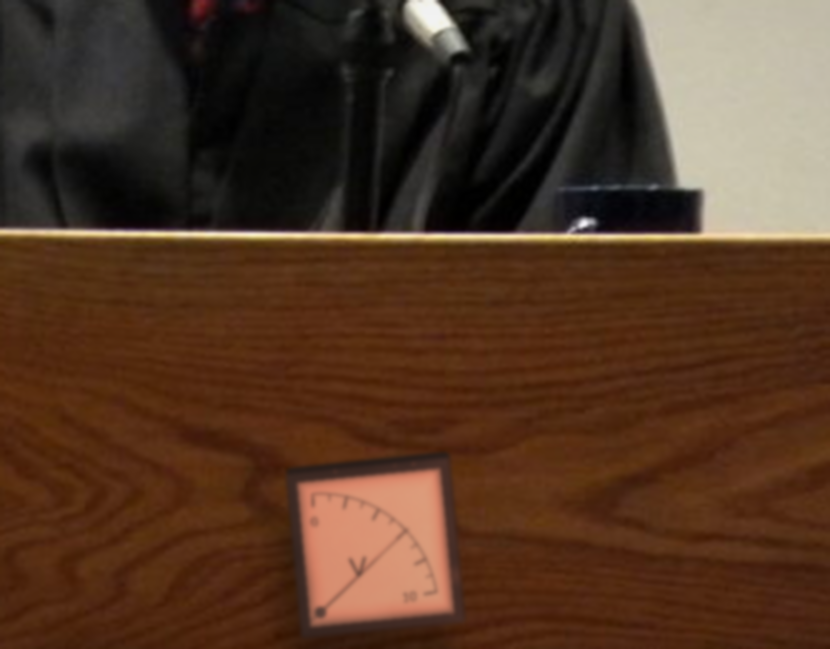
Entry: 6 V
